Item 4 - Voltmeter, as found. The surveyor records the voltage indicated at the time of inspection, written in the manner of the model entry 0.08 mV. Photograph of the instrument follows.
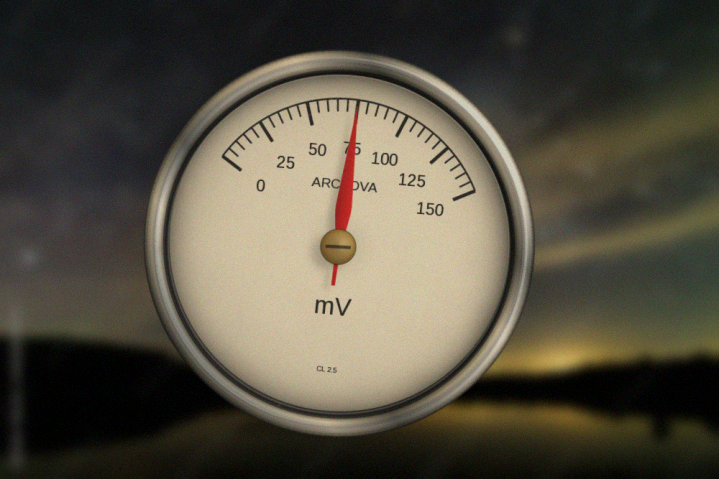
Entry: 75 mV
